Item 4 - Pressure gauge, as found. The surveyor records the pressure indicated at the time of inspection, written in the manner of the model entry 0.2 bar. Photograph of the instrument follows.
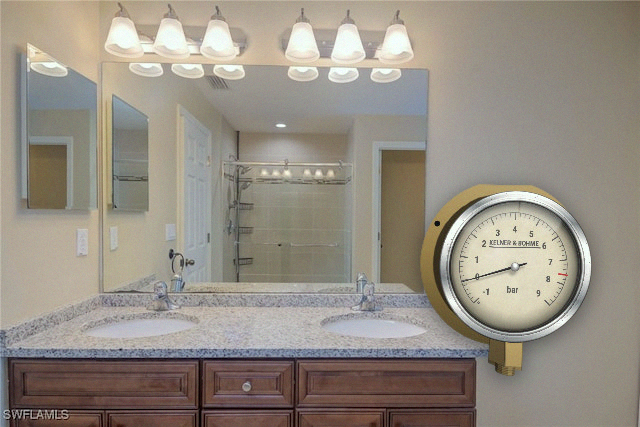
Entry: 0 bar
